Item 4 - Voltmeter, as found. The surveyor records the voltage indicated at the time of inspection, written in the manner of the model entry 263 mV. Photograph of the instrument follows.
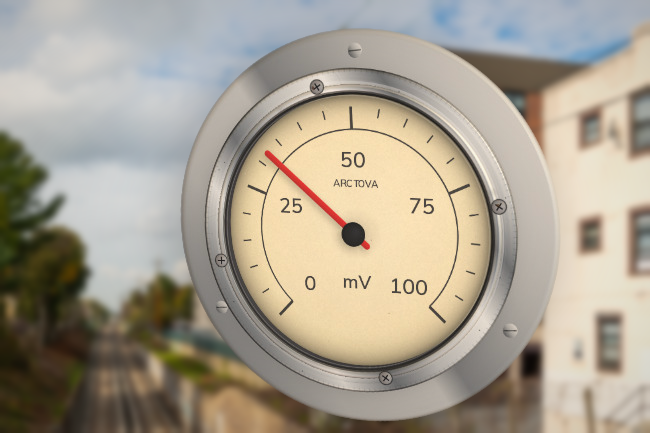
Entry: 32.5 mV
